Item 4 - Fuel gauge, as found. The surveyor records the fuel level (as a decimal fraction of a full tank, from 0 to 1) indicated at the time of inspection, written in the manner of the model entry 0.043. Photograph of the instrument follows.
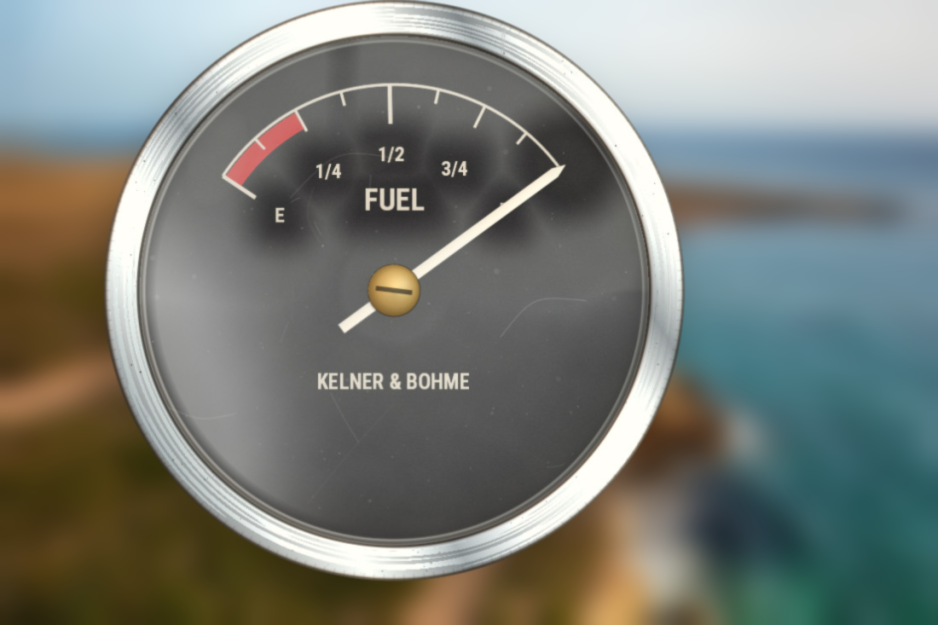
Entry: 1
